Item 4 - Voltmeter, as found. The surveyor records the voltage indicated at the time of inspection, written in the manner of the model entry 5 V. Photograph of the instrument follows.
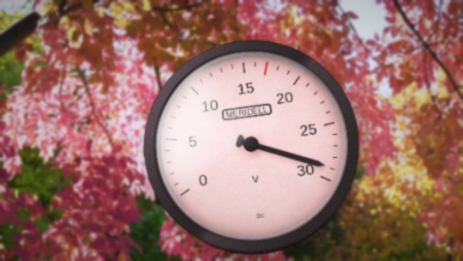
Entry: 29 V
